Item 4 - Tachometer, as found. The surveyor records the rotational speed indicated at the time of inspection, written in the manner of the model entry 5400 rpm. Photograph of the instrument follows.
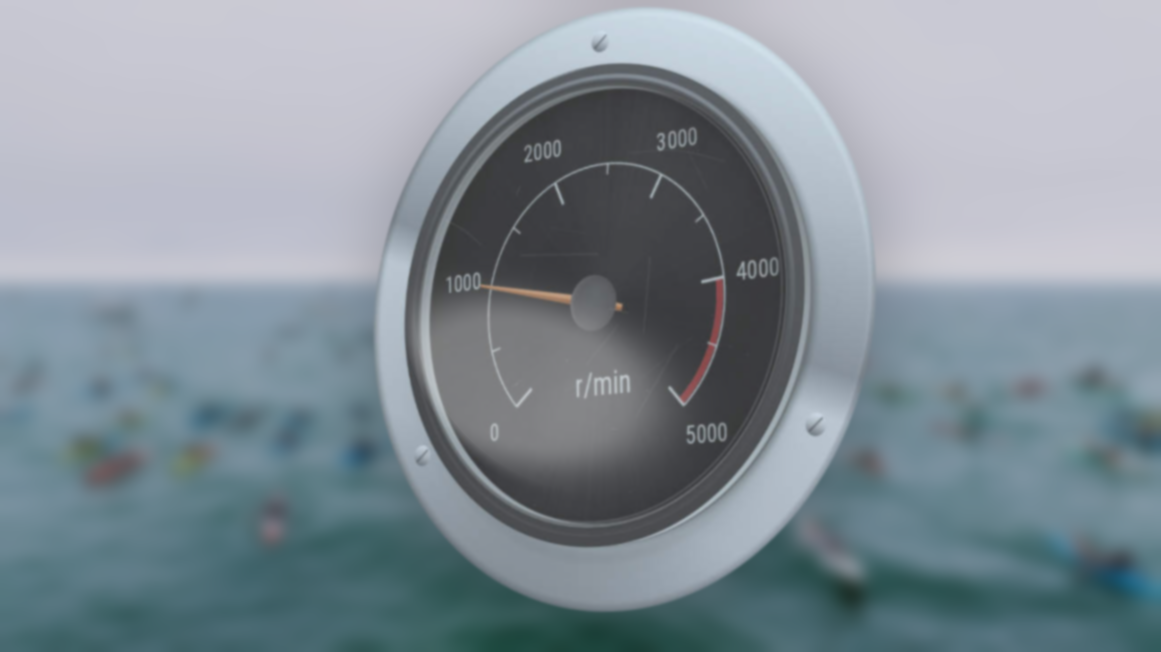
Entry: 1000 rpm
